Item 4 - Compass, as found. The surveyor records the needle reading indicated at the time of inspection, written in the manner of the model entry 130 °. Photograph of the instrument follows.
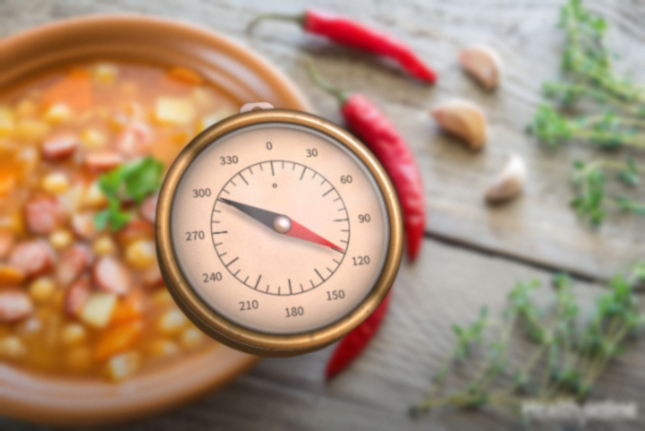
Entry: 120 °
